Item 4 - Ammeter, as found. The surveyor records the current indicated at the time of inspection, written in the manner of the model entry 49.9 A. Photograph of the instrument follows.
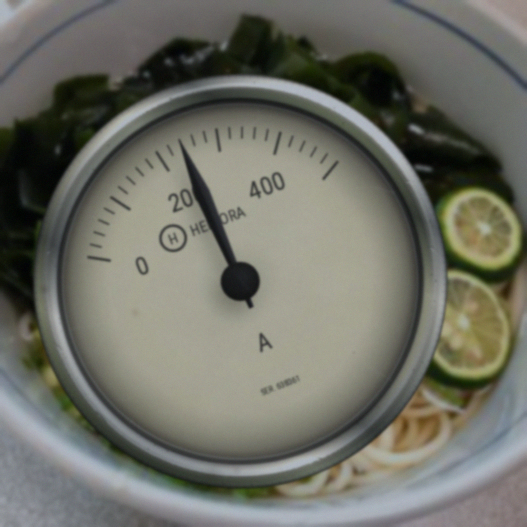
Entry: 240 A
